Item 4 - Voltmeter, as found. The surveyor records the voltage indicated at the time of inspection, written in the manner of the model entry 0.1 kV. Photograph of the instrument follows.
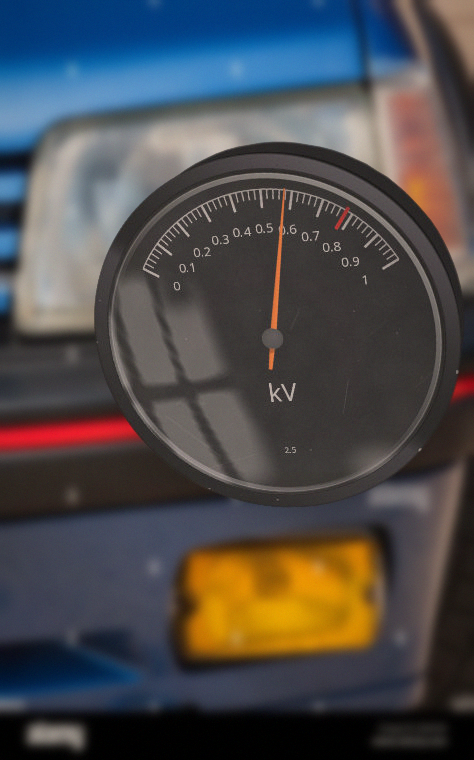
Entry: 0.58 kV
